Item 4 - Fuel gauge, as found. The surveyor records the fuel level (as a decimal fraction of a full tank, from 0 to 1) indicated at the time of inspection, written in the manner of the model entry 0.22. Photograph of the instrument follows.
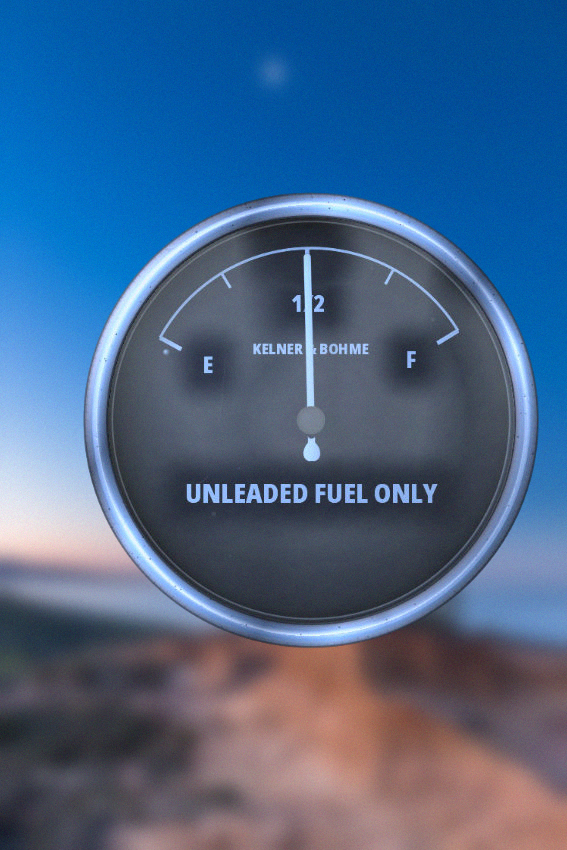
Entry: 0.5
